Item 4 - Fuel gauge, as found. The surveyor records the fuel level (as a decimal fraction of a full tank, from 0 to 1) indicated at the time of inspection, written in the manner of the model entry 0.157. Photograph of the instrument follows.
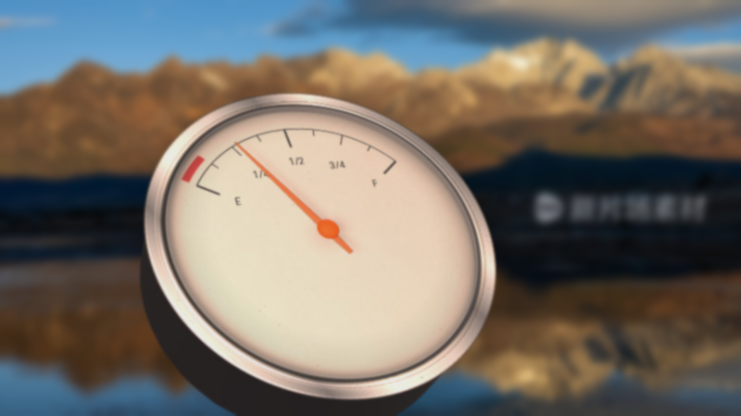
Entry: 0.25
